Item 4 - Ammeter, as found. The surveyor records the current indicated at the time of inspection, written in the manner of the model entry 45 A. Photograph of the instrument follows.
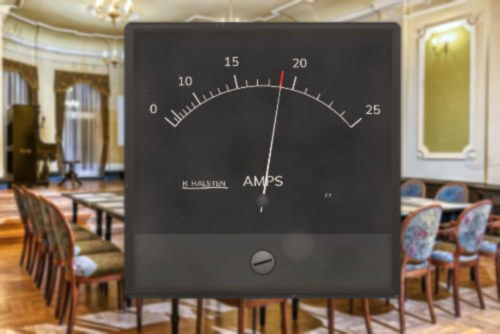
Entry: 19 A
